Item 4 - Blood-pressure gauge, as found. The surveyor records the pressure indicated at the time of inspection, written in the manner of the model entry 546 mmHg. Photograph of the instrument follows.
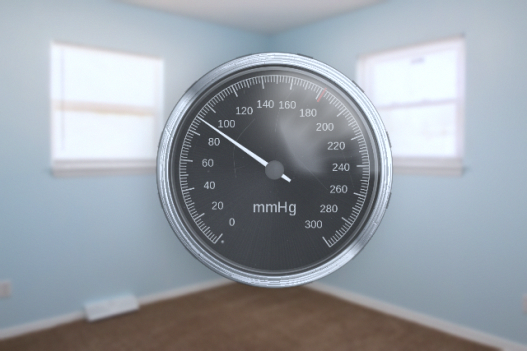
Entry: 90 mmHg
